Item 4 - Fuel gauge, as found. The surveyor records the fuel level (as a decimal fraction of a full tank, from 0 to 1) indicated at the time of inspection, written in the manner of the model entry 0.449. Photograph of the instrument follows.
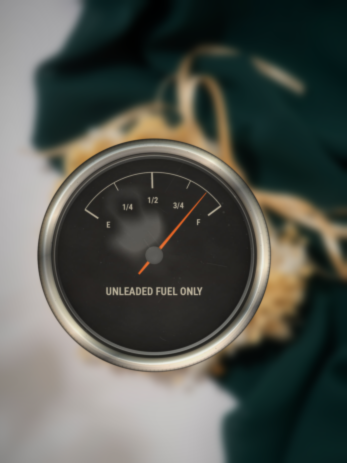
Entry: 0.875
